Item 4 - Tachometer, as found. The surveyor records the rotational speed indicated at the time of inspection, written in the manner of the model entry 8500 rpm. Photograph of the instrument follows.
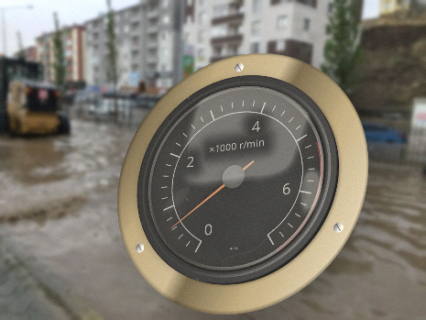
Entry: 600 rpm
